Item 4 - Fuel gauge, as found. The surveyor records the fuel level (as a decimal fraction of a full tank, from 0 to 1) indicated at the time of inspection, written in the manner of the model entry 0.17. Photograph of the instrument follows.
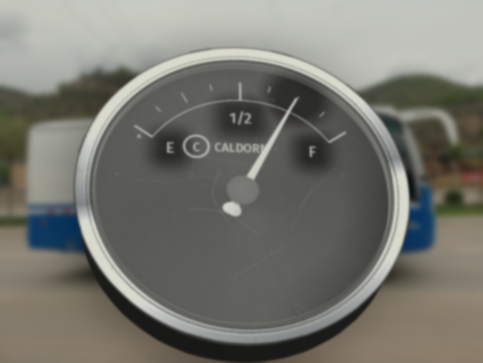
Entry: 0.75
